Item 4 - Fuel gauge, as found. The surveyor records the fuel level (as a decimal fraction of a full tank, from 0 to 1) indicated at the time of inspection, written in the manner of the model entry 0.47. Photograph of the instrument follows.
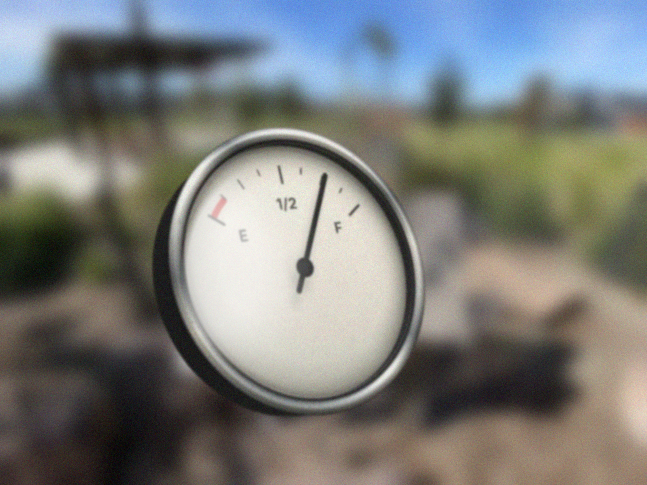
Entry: 0.75
